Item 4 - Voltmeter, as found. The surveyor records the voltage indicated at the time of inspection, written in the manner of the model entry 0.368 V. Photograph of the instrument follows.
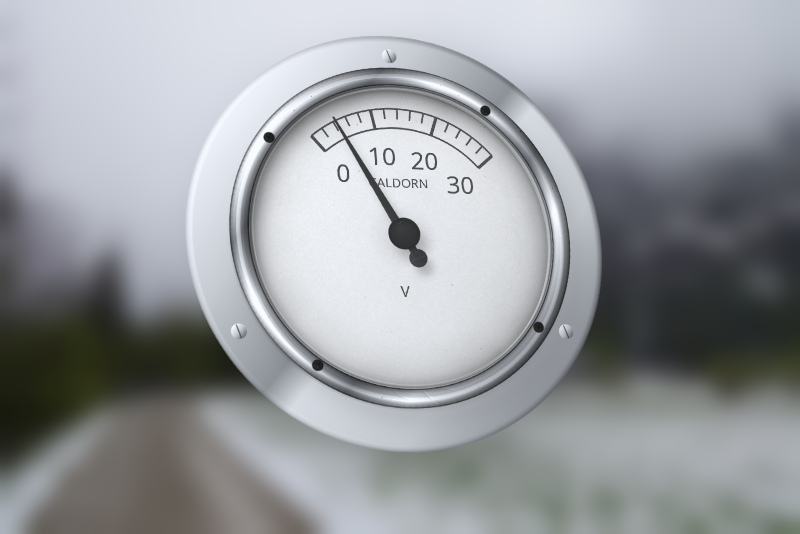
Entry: 4 V
